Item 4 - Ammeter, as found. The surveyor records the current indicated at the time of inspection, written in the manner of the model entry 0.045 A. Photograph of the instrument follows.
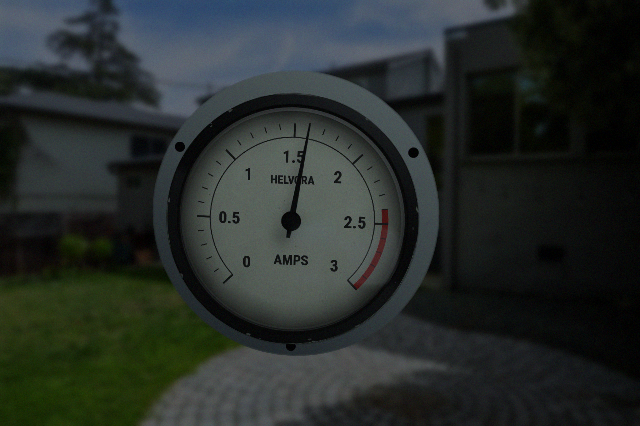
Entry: 1.6 A
